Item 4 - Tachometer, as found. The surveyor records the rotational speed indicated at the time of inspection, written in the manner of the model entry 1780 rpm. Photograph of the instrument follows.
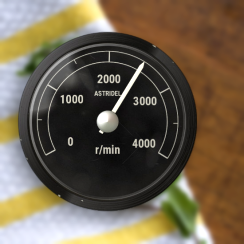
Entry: 2500 rpm
